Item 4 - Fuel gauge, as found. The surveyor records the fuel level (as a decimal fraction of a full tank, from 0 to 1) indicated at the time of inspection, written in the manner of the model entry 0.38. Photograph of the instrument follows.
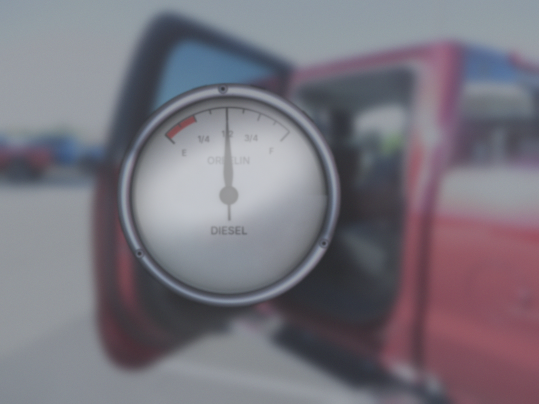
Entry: 0.5
